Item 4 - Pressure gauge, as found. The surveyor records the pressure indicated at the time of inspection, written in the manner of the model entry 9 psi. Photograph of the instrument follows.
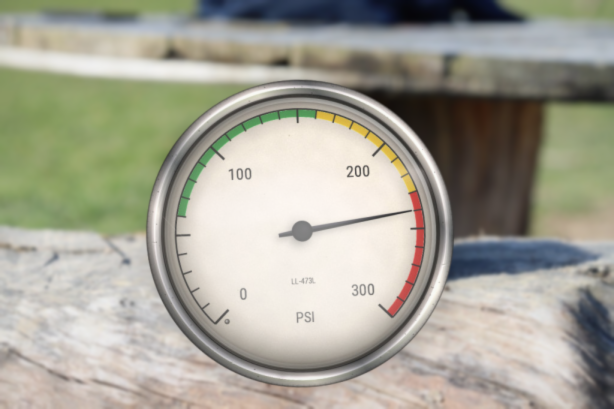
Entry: 240 psi
